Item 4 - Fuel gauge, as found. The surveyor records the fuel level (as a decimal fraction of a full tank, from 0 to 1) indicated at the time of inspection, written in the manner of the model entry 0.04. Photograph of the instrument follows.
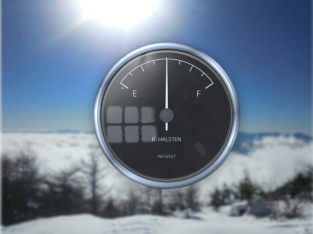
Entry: 0.5
